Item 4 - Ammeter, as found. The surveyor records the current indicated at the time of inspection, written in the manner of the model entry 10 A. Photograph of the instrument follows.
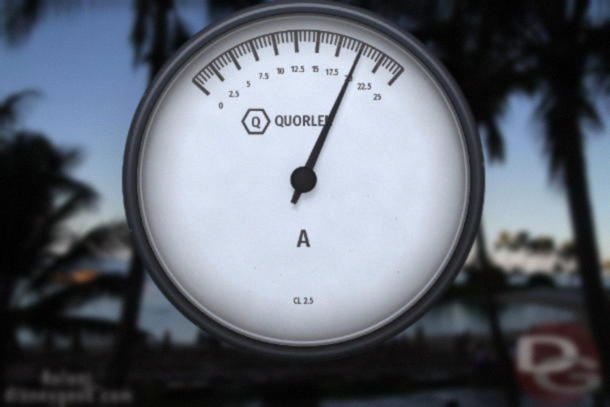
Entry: 20 A
